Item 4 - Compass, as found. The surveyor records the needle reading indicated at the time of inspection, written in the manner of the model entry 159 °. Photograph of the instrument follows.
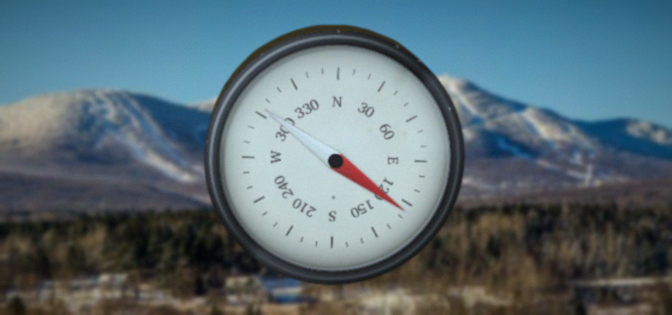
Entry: 125 °
